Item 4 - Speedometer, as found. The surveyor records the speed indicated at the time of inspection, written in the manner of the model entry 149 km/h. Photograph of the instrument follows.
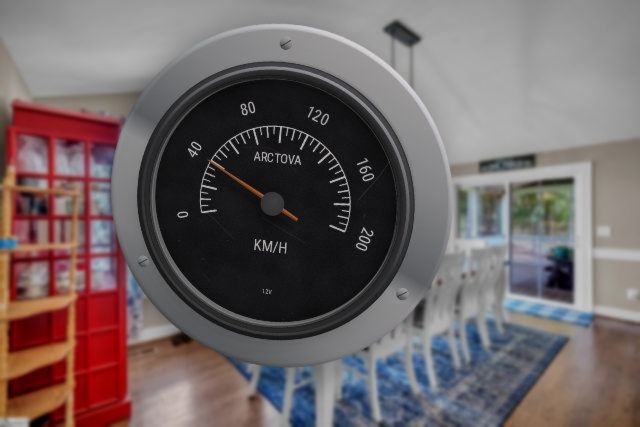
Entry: 40 km/h
